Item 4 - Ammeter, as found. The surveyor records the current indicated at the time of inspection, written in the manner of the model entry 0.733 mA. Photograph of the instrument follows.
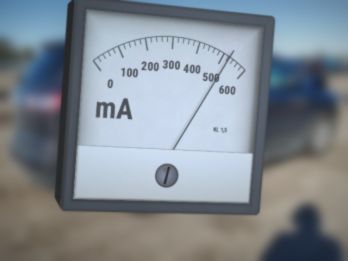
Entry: 520 mA
